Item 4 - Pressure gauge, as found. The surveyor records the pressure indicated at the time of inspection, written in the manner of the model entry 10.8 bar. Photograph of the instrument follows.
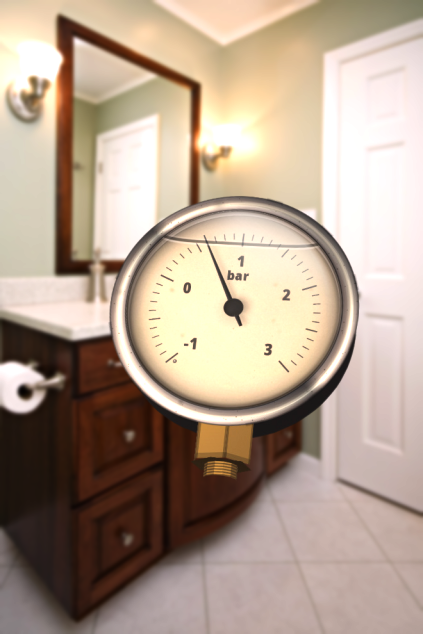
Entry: 0.6 bar
